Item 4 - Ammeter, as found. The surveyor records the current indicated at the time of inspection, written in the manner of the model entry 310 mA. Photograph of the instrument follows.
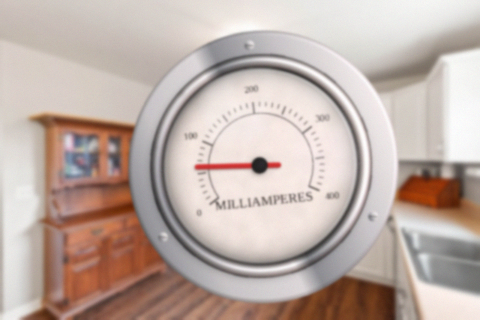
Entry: 60 mA
